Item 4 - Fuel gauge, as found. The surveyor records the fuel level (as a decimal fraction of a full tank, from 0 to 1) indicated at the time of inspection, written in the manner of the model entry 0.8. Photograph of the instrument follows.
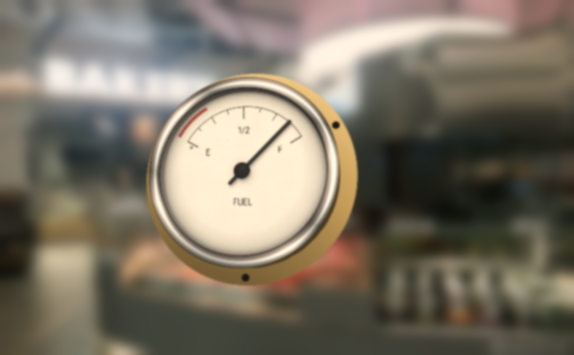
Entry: 0.875
